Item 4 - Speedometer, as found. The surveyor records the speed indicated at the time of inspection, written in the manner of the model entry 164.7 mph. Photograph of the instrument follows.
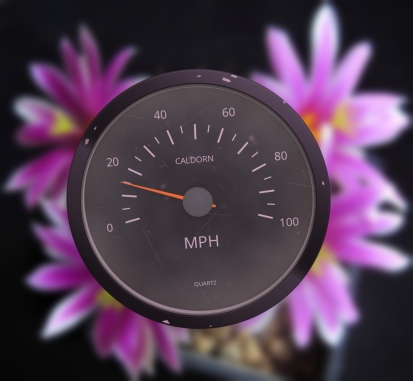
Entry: 15 mph
